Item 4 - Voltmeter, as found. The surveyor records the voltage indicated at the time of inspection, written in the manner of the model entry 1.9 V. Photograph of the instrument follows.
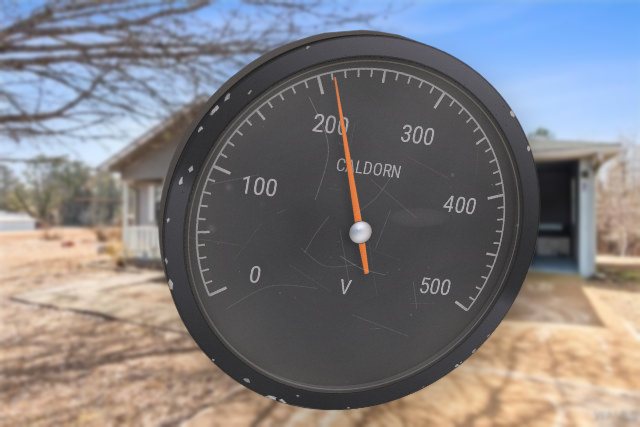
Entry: 210 V
